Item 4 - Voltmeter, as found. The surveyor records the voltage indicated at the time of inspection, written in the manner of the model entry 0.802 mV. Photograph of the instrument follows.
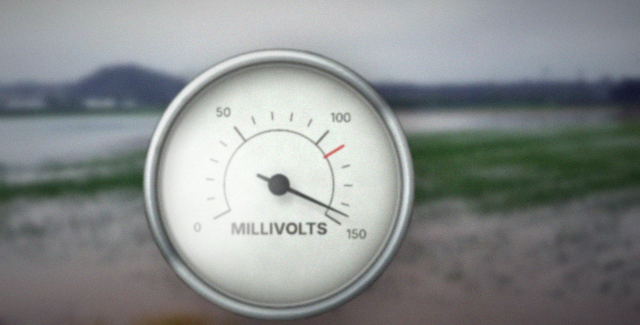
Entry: 145 mV
